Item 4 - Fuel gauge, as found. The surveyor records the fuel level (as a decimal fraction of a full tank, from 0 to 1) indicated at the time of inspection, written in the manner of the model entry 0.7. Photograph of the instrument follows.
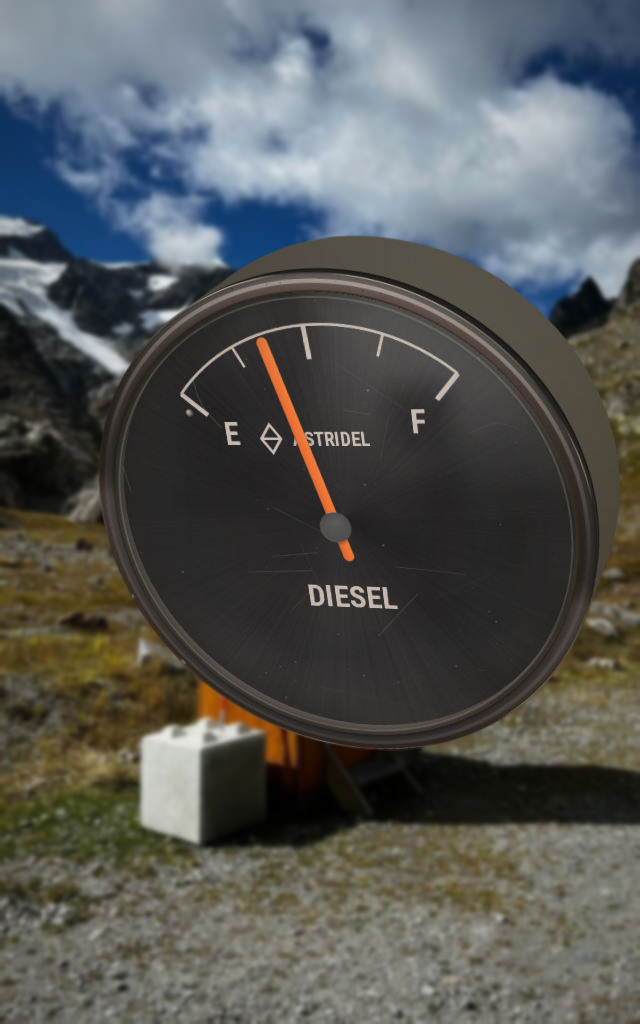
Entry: 0.375
